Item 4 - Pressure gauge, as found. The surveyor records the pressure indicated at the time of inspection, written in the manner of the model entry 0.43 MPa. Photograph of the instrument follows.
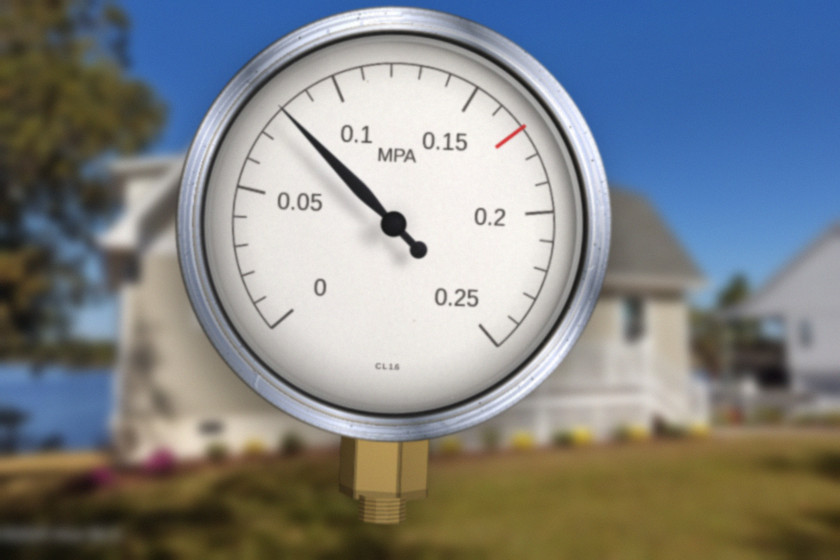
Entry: 0.08 MPa
